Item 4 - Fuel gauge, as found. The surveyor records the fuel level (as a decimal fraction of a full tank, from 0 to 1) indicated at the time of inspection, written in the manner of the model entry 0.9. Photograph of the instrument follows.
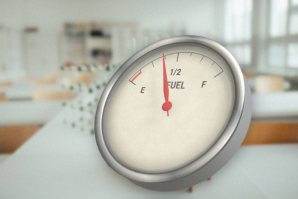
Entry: 0.375
